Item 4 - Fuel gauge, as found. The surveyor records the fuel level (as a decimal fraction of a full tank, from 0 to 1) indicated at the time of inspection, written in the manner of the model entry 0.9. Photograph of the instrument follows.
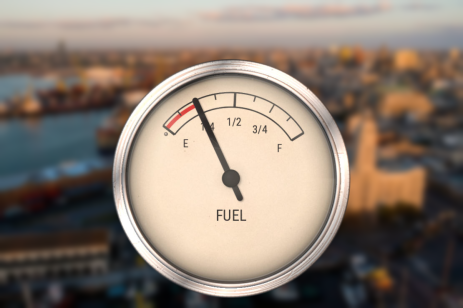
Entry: 0.25
